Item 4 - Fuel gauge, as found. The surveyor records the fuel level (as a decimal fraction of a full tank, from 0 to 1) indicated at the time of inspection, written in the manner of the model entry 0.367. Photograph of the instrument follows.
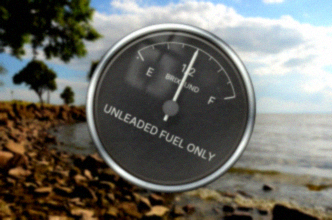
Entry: 0.5
